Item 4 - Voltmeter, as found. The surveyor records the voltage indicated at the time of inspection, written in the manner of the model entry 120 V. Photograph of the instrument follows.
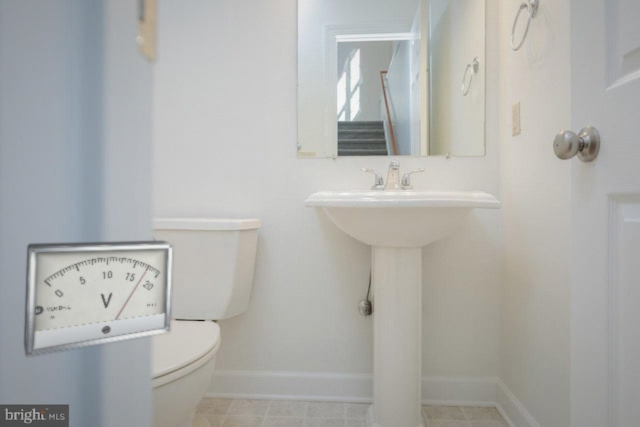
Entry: 17.5 V
